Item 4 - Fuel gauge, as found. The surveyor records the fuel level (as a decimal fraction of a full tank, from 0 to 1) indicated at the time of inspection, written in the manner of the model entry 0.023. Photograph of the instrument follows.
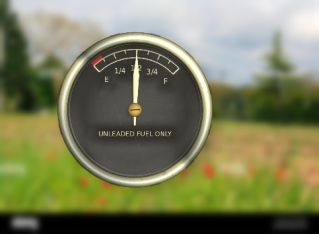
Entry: 0.5
